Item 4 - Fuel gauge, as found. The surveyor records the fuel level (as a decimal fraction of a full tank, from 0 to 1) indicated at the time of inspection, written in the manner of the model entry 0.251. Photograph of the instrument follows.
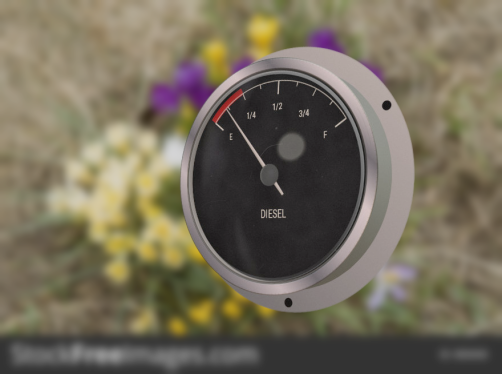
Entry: 0.125
